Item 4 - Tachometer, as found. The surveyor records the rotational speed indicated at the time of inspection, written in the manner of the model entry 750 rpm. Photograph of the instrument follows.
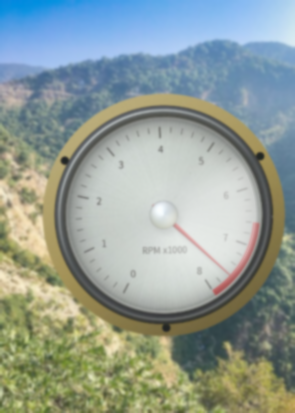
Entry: 7600 rpm
